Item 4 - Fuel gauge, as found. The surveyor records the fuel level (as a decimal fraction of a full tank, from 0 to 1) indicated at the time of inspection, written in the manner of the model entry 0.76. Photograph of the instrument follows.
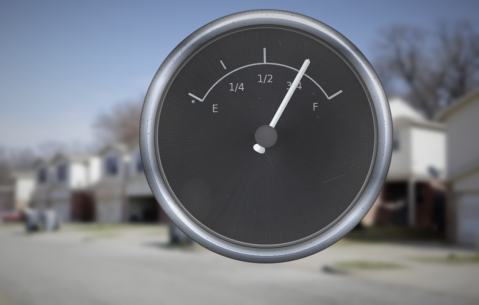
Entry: 0.75
